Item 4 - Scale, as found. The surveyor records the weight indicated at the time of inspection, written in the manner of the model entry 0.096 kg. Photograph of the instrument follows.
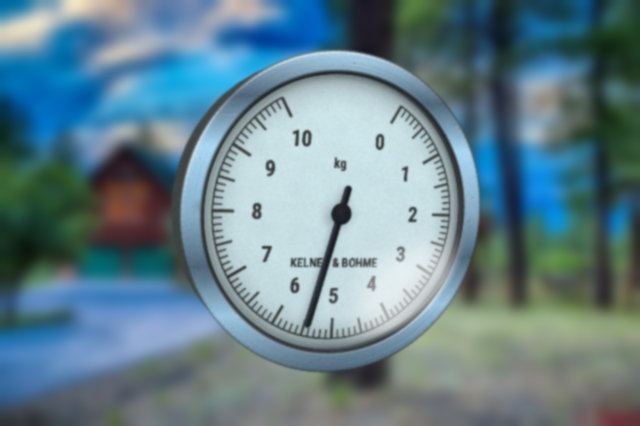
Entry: 5.5 kg
